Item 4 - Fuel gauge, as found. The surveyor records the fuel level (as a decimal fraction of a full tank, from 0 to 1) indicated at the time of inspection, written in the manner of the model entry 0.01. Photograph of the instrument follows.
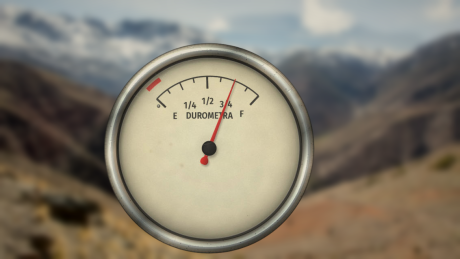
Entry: 0.75
